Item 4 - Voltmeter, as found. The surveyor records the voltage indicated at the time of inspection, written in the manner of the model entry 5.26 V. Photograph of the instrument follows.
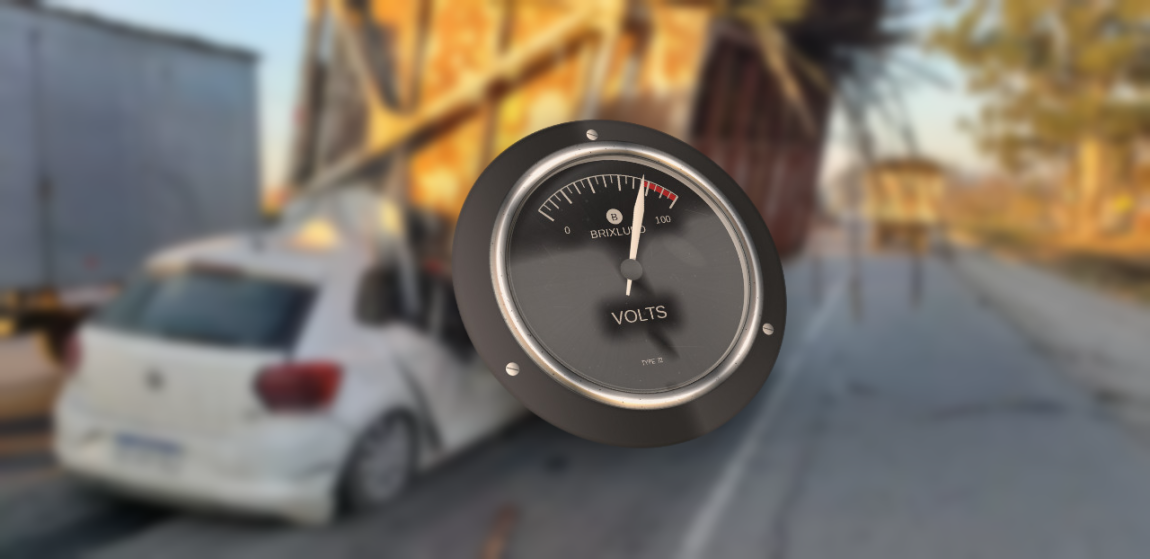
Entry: 75 V
